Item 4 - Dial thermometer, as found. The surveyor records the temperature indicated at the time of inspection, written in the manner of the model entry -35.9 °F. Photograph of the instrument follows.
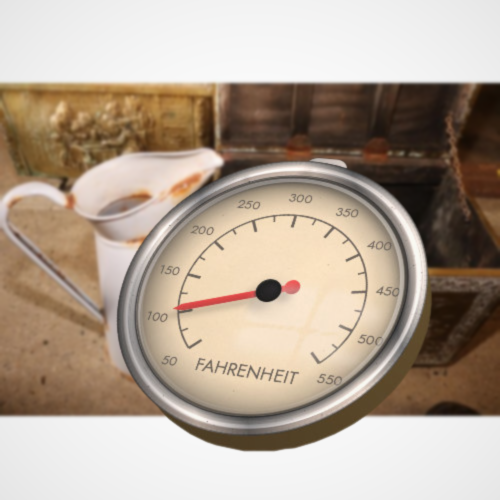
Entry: 100 °F
